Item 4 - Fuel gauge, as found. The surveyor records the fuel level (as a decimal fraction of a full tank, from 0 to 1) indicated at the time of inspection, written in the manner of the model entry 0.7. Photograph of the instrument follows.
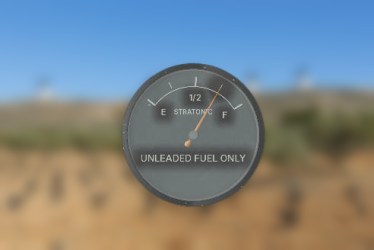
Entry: 0.75
